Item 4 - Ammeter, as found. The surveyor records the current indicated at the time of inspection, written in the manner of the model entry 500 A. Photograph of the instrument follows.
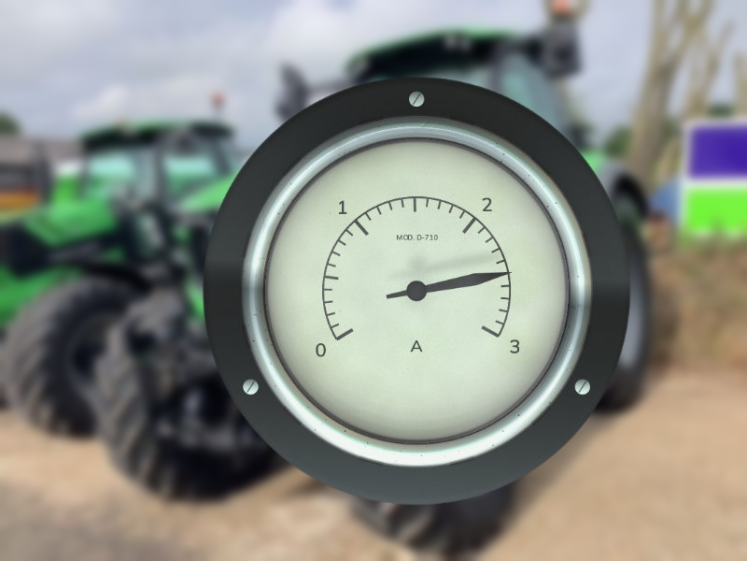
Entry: 2.5 A
